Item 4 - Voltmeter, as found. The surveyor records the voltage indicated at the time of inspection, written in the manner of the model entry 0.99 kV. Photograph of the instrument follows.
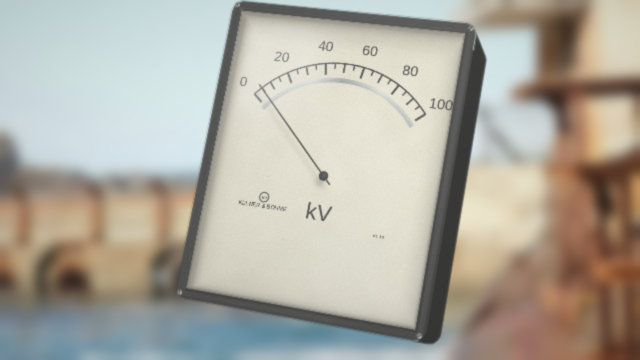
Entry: 5 kV
